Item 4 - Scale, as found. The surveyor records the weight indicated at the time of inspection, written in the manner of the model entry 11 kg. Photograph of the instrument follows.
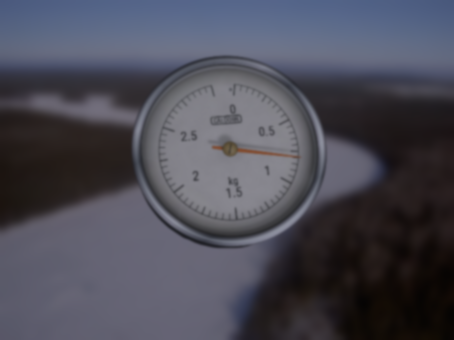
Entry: 0.8 kg
